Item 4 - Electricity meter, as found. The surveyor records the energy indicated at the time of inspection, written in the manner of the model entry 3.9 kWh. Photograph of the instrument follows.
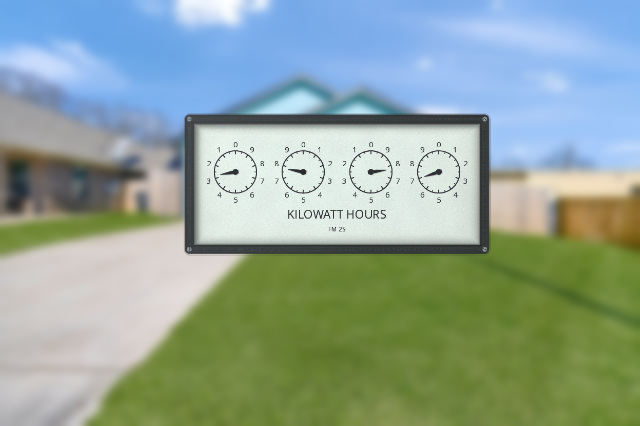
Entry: 2777 kWh
